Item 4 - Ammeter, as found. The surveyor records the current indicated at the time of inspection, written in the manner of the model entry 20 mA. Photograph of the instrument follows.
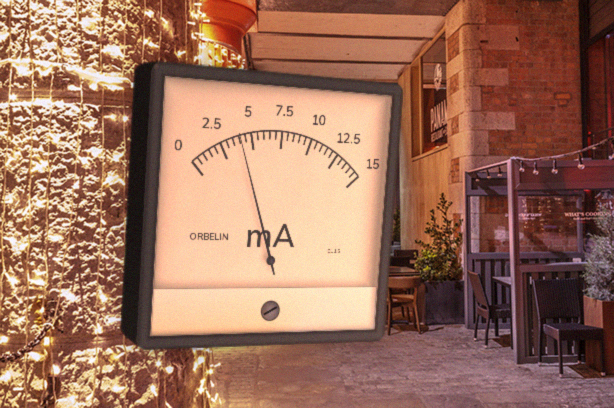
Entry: 4 mA
